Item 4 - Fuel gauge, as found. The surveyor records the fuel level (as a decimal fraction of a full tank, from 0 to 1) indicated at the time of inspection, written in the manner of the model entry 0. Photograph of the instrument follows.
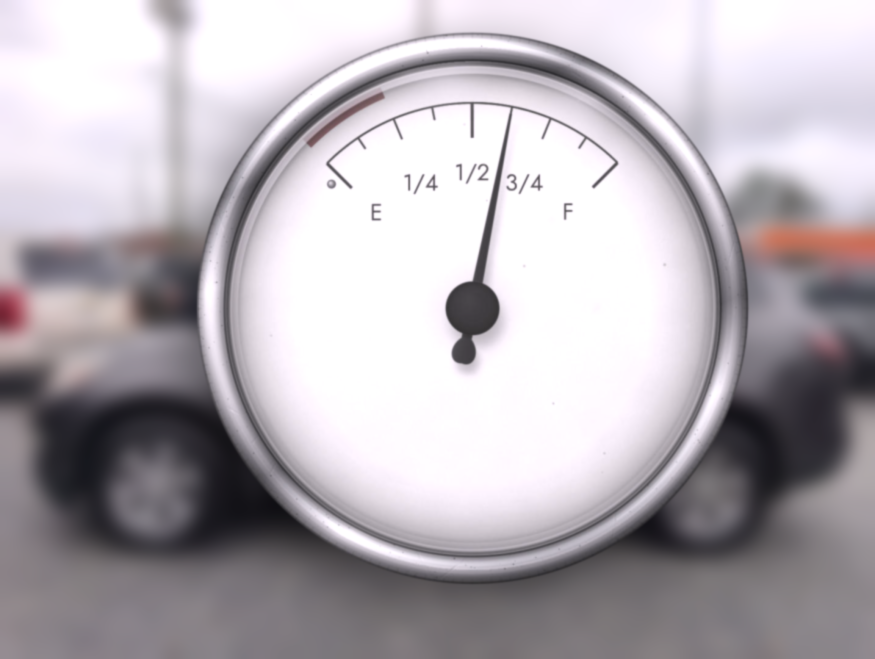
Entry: 0.625
